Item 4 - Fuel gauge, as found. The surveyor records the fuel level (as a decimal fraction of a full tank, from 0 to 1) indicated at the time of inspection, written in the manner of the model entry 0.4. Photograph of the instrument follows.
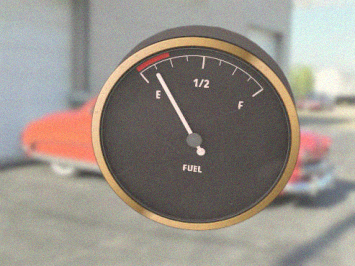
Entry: 0.125
